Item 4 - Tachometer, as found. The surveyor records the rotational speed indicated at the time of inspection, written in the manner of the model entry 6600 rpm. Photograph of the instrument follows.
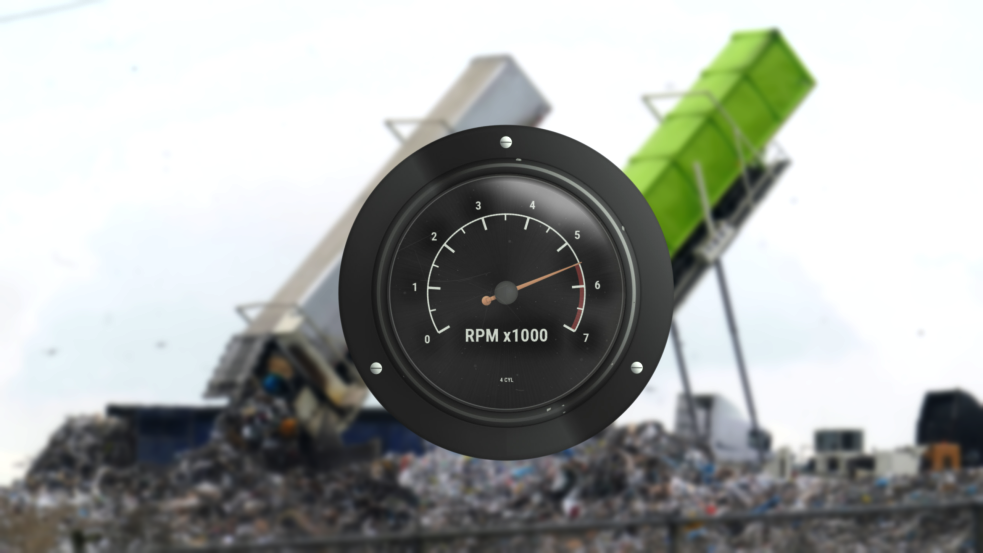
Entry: 5500 rpm
